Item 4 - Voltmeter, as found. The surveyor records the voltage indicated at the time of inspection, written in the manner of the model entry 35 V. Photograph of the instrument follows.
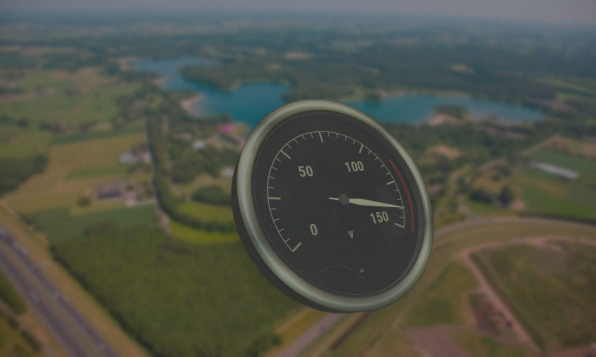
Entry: 140 V
